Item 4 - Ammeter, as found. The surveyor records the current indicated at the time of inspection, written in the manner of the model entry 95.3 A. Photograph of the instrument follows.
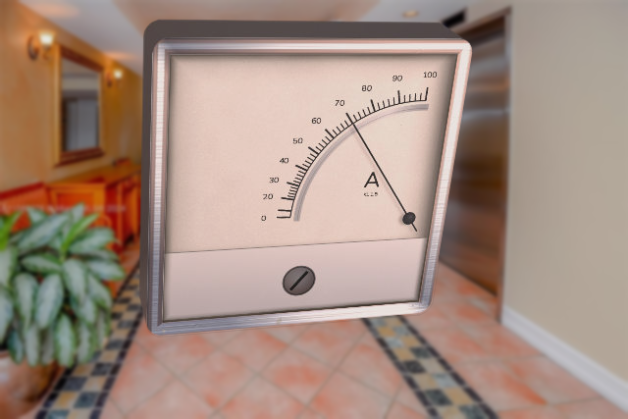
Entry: 70 A
